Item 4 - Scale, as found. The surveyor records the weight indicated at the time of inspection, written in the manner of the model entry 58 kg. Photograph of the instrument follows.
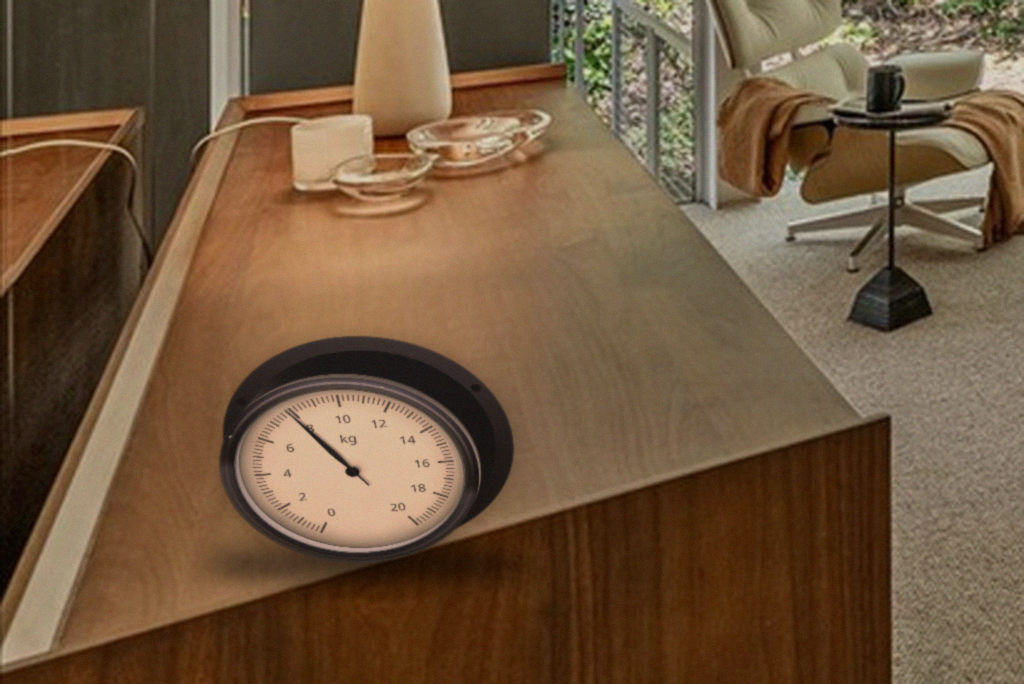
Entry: 8 kg
